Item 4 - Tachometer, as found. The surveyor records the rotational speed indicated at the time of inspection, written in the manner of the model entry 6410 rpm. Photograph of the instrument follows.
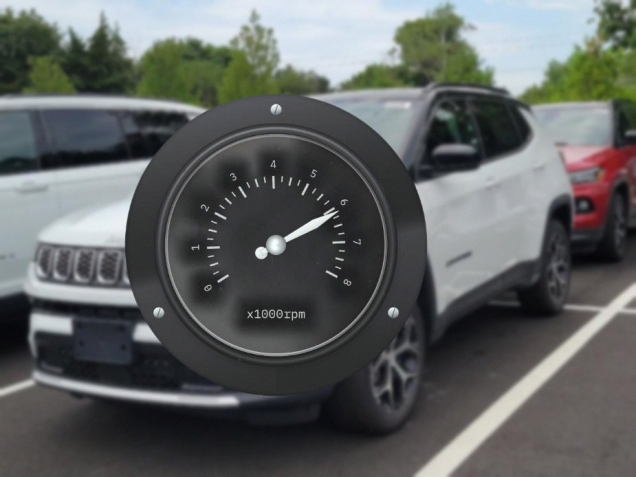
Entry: 6125 rpm
